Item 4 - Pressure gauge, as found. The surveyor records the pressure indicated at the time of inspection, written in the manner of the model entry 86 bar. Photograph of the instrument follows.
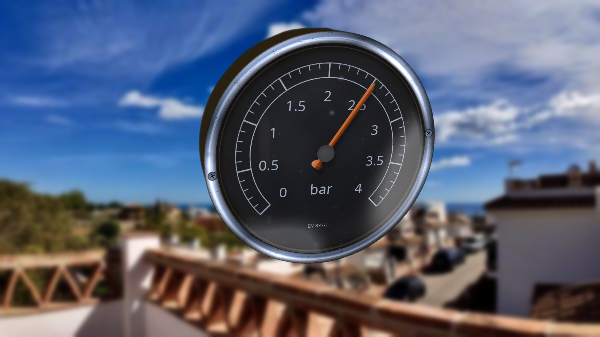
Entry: 2.5 bar
